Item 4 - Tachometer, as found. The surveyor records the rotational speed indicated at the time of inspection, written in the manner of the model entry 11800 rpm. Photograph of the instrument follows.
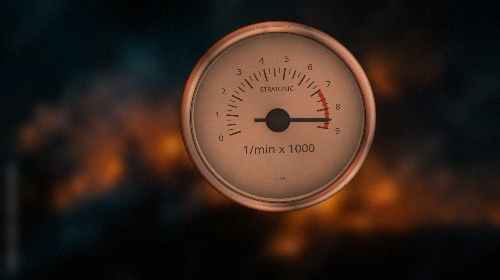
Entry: 8500 rpm
